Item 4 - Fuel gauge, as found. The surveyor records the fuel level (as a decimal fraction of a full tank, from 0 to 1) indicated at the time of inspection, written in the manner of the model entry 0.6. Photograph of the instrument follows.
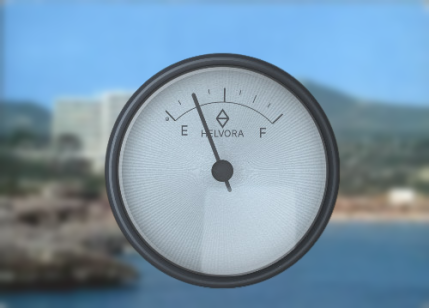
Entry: 0.25
